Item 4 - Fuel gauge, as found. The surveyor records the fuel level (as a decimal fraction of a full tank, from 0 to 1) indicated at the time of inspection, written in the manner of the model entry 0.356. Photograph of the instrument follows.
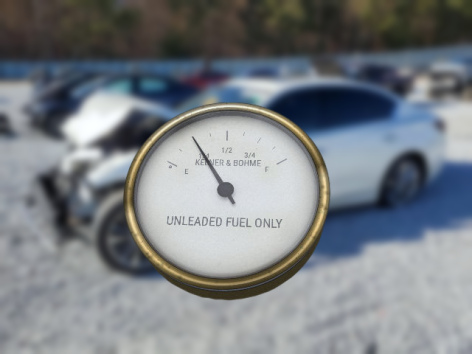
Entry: 0.25
